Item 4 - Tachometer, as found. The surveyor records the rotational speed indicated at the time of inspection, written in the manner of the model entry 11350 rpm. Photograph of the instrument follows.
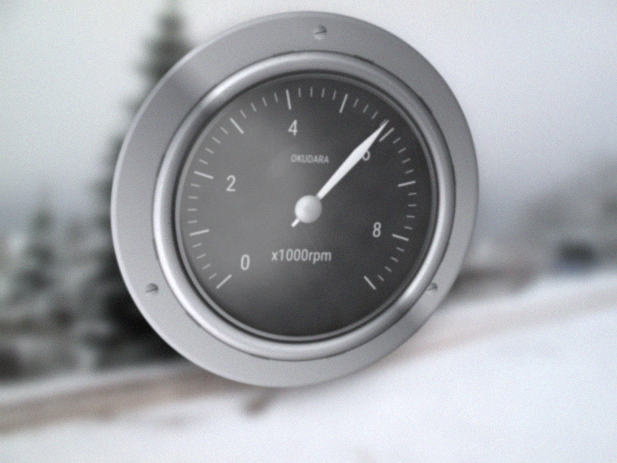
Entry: 5800 rpm
